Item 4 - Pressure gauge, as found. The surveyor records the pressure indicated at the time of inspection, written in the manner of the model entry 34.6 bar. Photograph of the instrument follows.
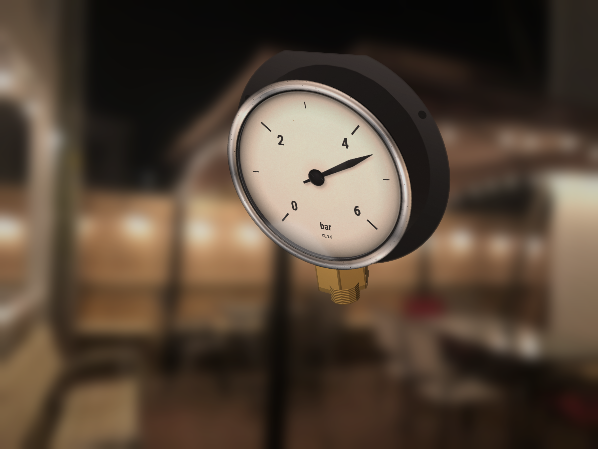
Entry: 4.5 bar
